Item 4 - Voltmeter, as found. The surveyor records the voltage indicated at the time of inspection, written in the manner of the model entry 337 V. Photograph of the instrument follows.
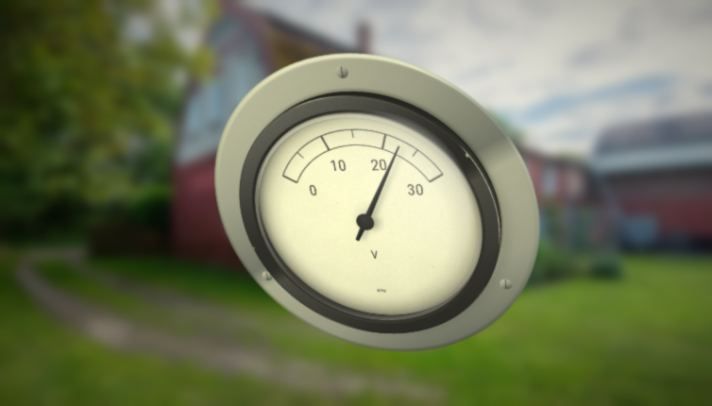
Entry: 22.5 V
